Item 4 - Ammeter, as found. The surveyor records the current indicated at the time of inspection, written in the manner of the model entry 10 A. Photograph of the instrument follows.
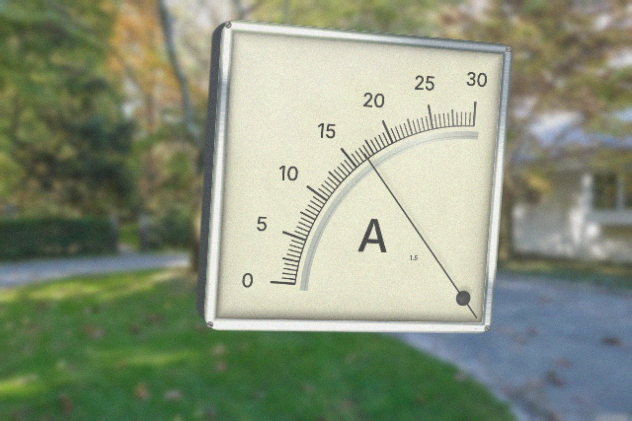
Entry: 16.5 A
